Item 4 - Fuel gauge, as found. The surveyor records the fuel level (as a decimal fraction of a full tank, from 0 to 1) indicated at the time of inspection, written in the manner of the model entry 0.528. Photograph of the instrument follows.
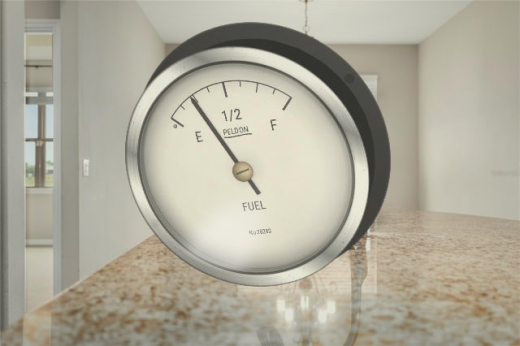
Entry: 0.25
